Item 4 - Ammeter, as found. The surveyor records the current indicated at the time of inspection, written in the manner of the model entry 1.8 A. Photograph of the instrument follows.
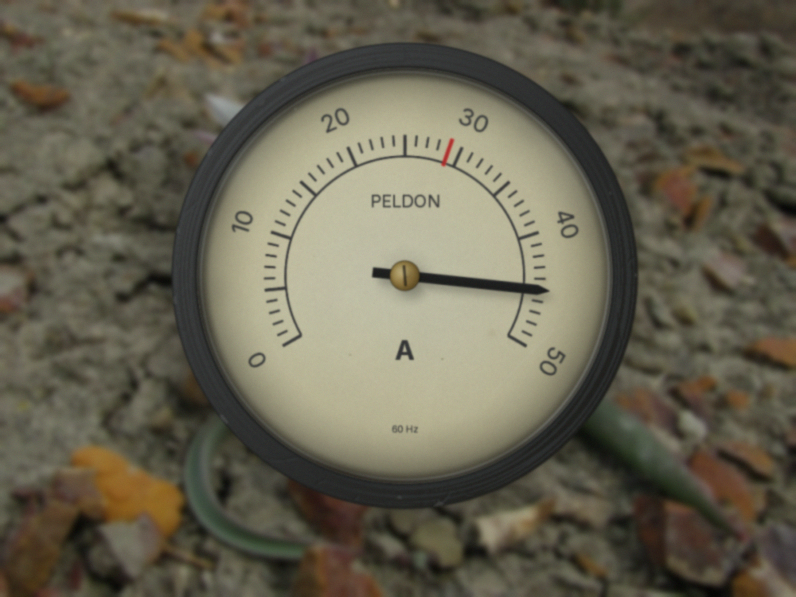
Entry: 45 A
